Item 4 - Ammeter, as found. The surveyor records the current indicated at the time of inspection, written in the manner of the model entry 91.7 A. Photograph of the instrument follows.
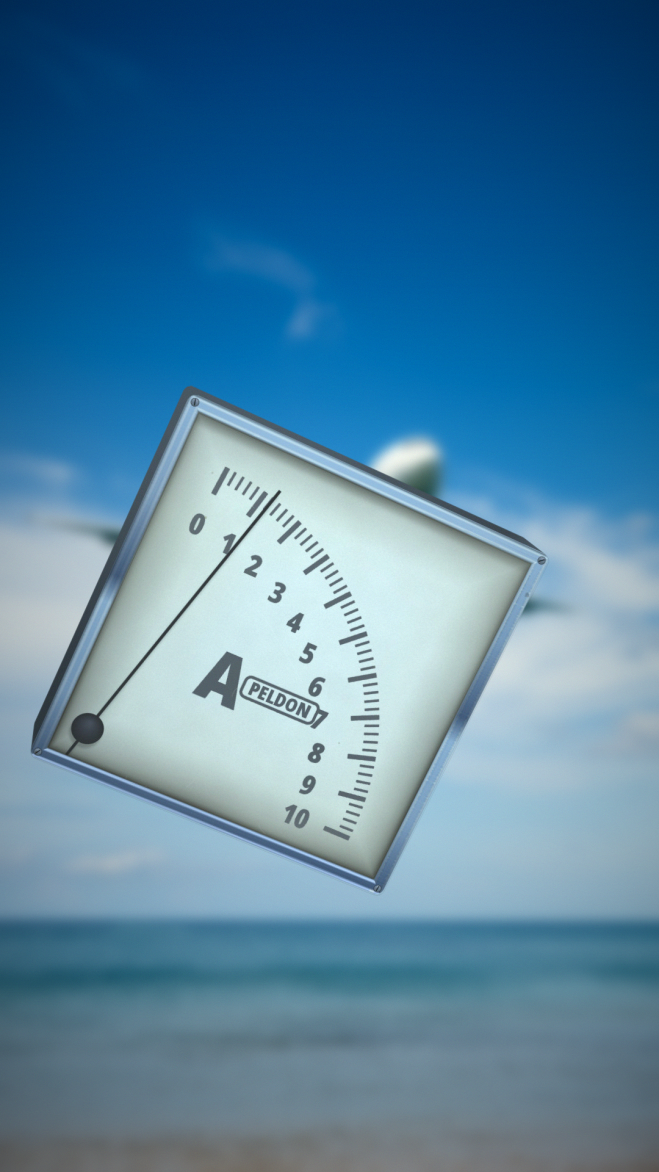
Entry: 1.2 A
